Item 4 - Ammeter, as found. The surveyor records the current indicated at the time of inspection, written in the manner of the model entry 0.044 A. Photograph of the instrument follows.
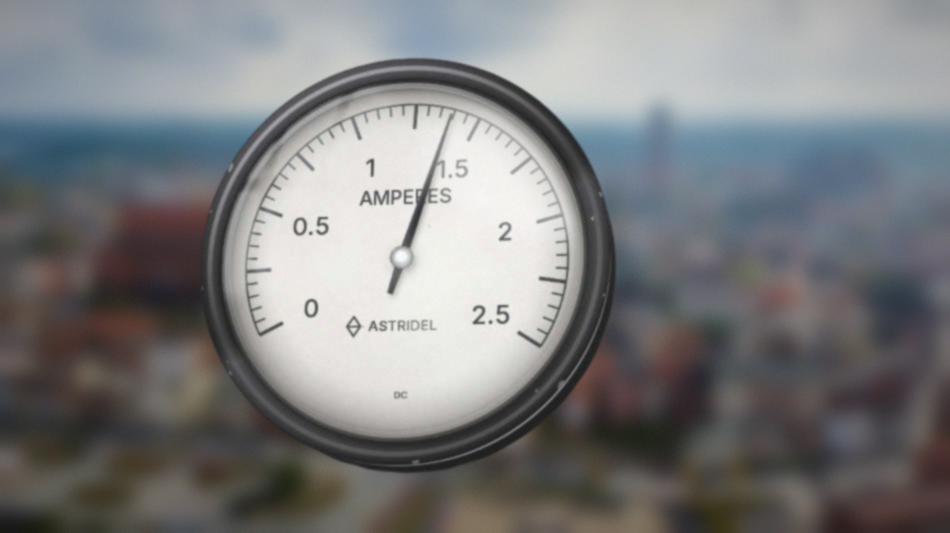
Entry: 1.4 A
